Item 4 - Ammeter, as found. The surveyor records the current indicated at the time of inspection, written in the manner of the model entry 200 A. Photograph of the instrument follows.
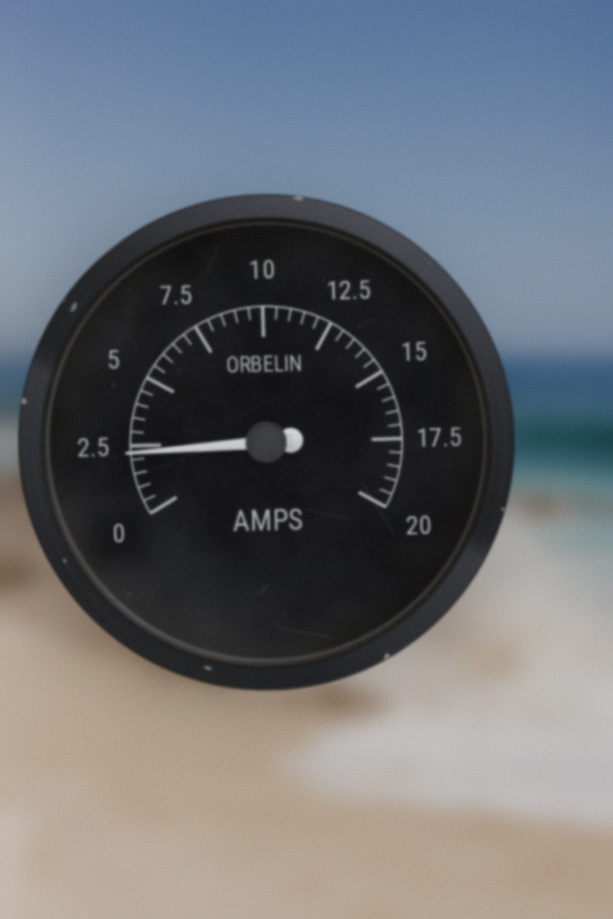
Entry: 2.25 A
